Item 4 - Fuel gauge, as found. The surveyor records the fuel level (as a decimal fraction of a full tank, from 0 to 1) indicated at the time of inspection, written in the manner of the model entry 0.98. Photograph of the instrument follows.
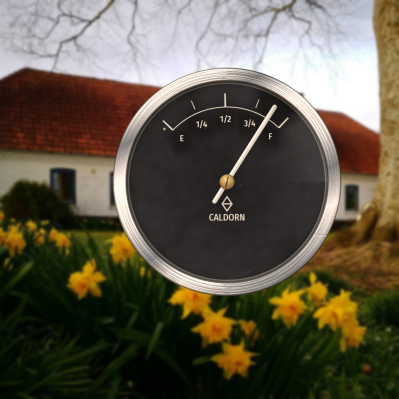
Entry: 0.875
